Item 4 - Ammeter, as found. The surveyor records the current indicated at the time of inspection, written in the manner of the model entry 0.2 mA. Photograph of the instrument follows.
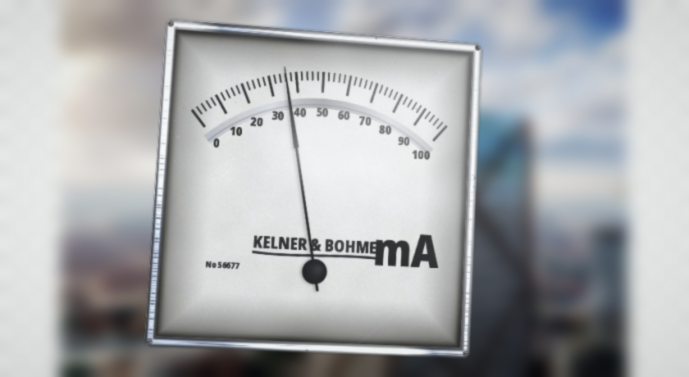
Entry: 36 mA
